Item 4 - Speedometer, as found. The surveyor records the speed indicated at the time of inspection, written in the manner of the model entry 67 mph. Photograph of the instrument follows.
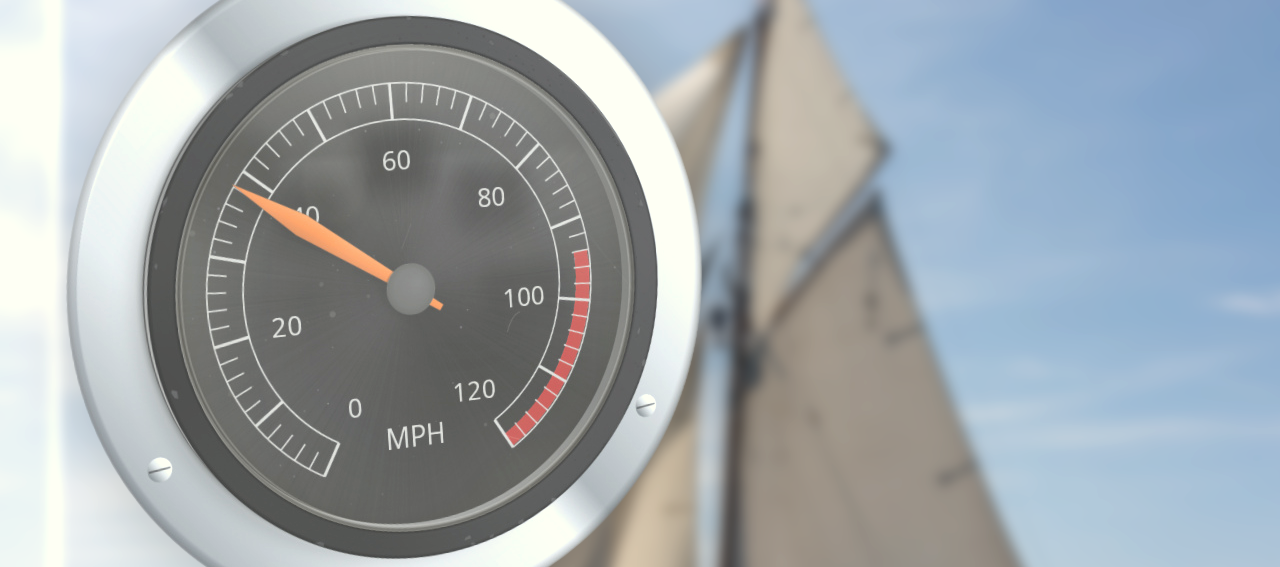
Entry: 38 mph
